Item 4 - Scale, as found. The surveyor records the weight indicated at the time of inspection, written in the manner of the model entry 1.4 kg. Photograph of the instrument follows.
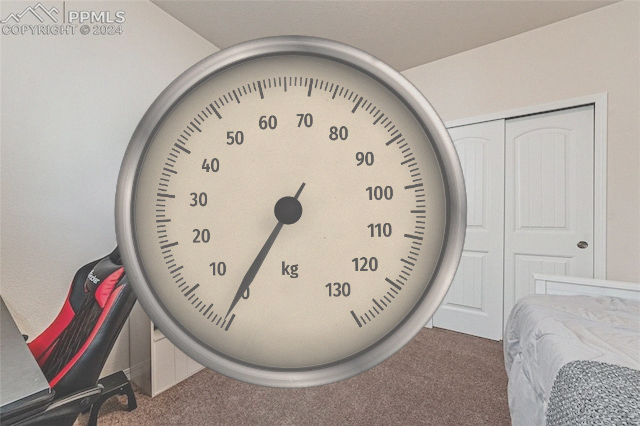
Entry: 1 kg
